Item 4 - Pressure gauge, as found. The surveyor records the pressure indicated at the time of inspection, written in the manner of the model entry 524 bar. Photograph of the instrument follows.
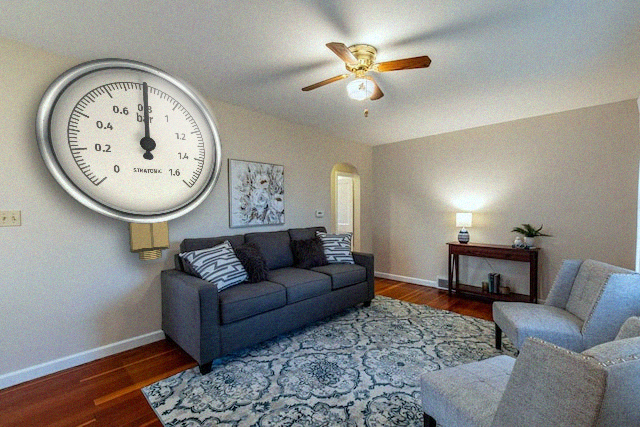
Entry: 0.8 bar
